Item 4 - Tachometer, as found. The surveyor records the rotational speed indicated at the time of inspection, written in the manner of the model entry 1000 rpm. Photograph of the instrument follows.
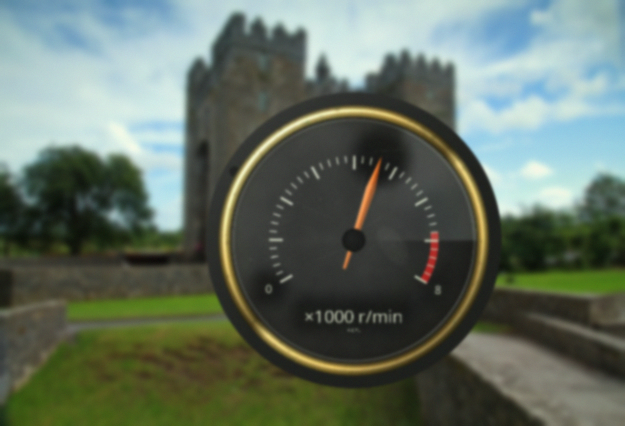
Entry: 4600 rpm
